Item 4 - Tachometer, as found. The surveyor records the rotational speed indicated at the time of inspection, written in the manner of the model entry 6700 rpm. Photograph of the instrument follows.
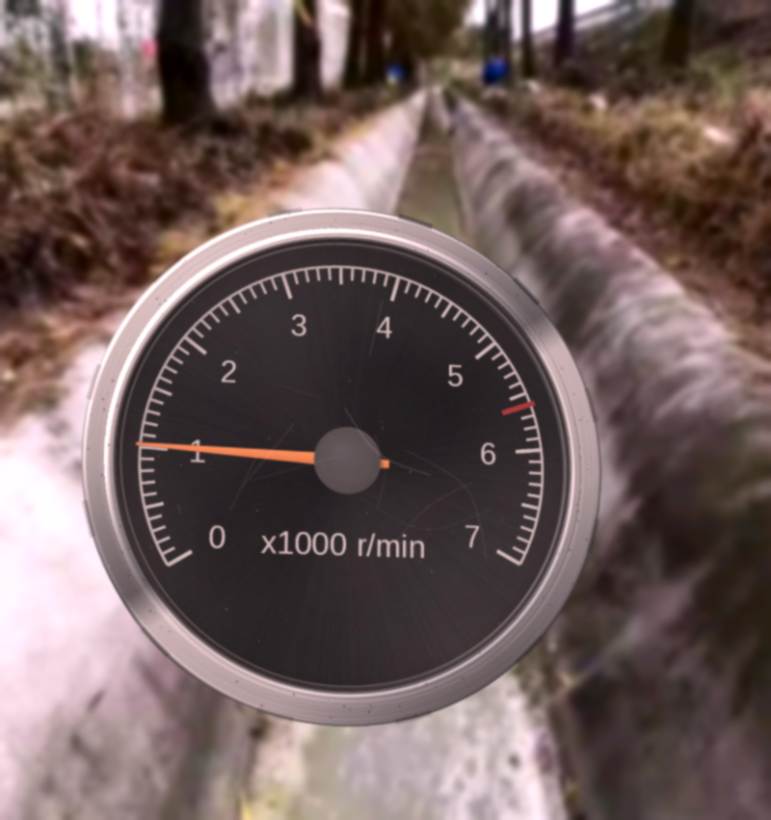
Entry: 1000 rpm
